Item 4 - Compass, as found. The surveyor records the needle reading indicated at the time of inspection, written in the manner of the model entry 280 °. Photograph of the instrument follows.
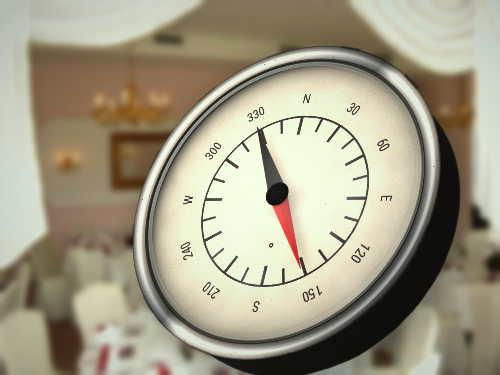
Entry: 150 °
